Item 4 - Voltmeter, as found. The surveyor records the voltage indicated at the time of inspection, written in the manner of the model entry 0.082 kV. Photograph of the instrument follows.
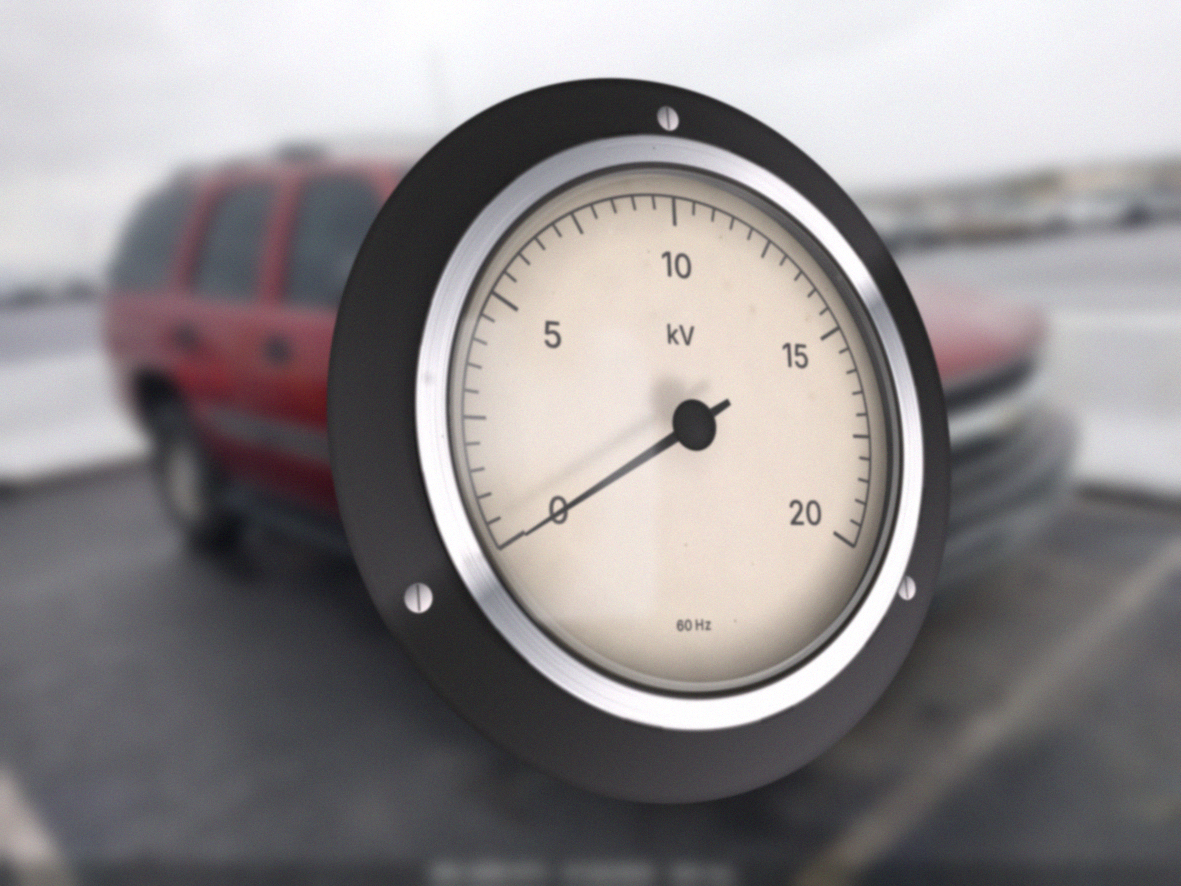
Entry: 0 kV
